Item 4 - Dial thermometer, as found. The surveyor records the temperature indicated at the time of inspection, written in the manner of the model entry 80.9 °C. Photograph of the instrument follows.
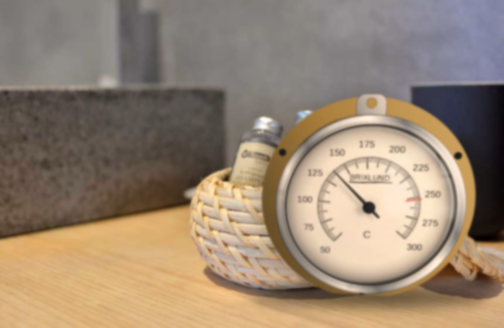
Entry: 137.5 °C
